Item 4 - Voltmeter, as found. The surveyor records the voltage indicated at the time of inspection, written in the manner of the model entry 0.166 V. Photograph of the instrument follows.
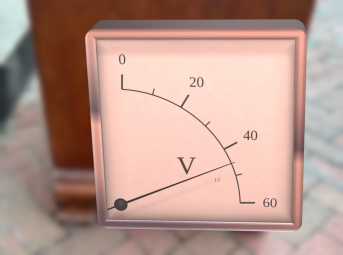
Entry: 45 V
